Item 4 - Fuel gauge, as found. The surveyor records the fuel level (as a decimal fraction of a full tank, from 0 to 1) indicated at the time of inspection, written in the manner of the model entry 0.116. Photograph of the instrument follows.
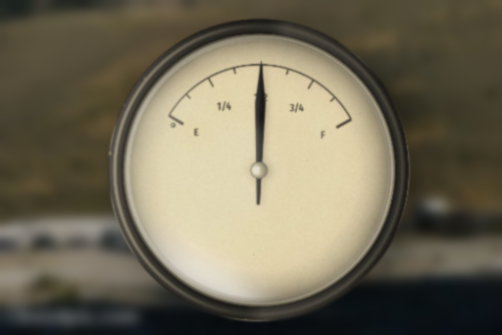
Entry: 0.5
